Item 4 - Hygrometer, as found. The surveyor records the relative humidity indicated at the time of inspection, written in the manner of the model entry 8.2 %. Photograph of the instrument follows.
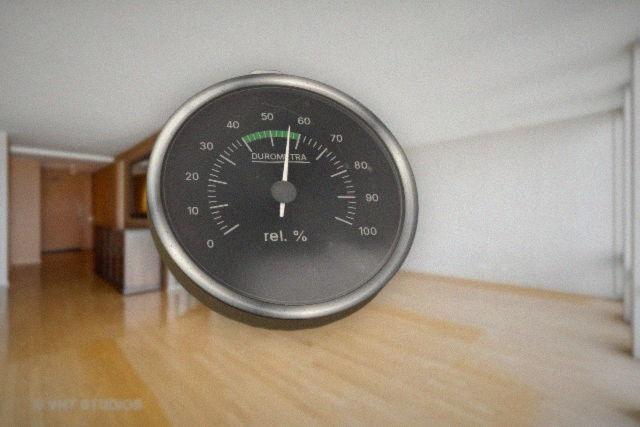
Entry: 56 %
